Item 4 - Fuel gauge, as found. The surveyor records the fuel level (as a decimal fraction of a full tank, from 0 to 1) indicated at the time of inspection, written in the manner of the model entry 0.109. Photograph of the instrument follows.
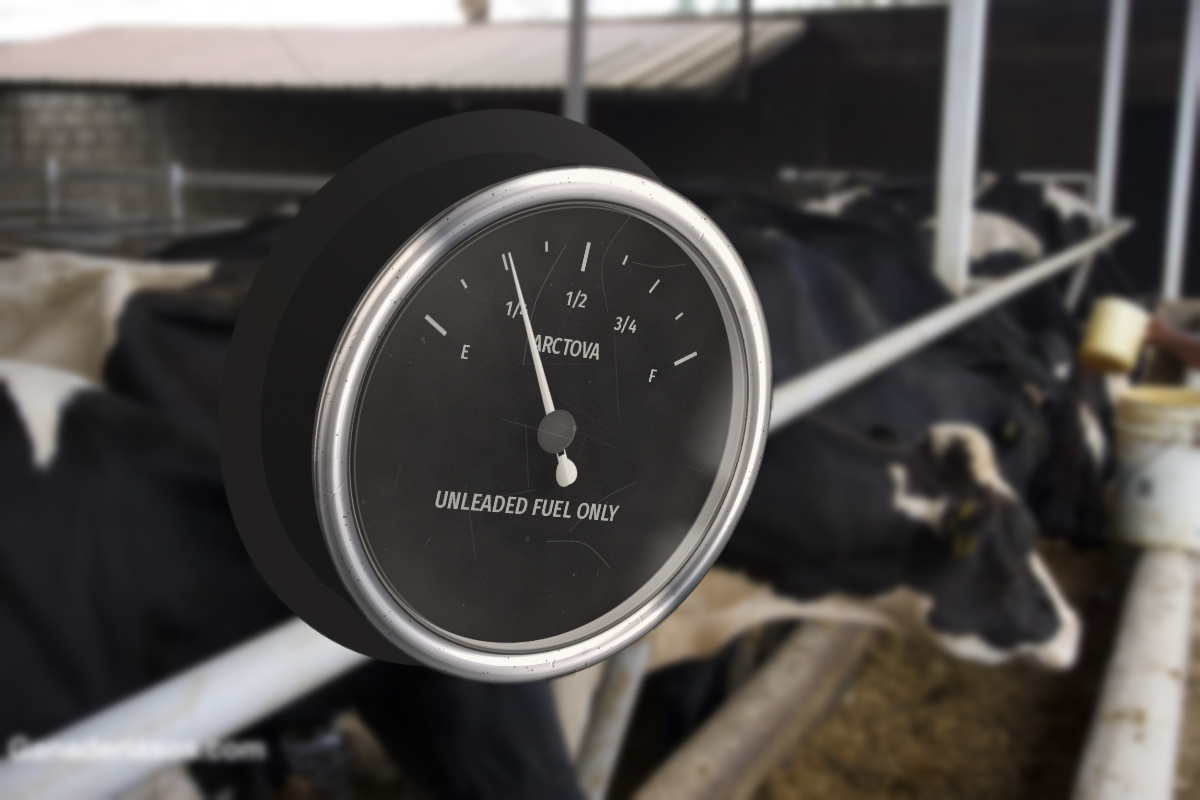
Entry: 0.25
